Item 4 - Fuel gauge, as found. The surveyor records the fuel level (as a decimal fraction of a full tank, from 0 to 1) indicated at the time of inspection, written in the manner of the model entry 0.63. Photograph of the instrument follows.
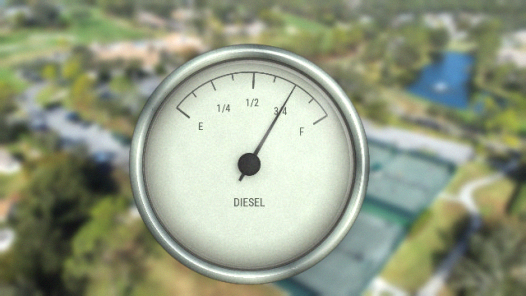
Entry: 0.75
